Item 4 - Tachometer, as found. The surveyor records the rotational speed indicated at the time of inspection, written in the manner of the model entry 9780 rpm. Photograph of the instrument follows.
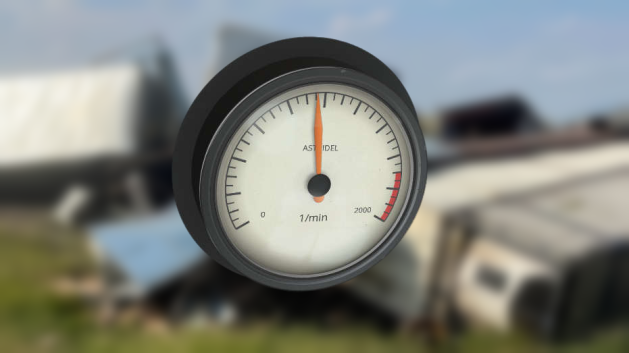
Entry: 950 rpm
